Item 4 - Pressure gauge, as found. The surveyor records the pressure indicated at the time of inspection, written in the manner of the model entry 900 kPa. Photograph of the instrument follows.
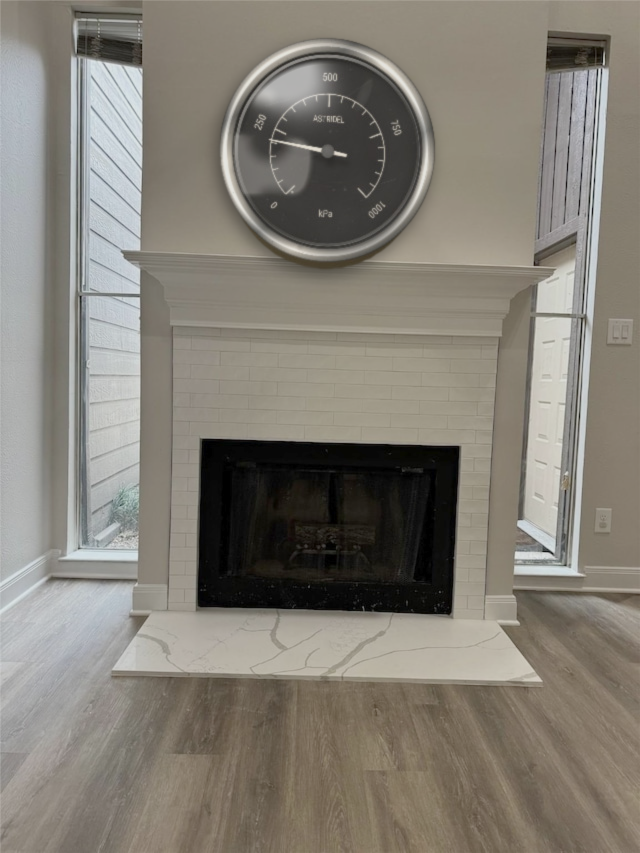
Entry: 200 kPa
